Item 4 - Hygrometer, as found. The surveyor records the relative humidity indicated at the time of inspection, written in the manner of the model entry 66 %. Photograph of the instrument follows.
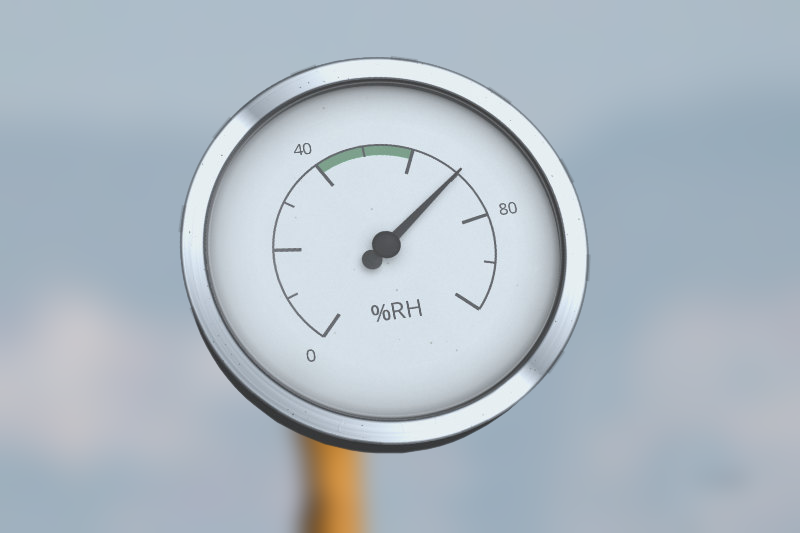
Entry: 70 %
